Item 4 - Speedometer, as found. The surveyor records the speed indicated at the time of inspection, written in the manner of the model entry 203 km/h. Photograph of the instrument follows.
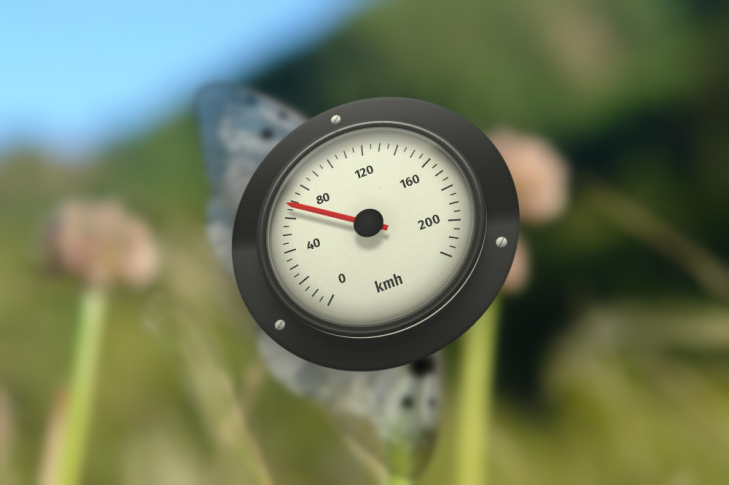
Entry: 67.5 km/h
